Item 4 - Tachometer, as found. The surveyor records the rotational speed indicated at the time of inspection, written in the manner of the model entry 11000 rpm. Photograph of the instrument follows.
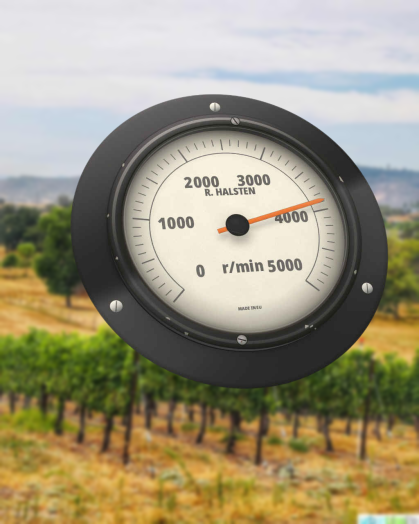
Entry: 3900 rpm
